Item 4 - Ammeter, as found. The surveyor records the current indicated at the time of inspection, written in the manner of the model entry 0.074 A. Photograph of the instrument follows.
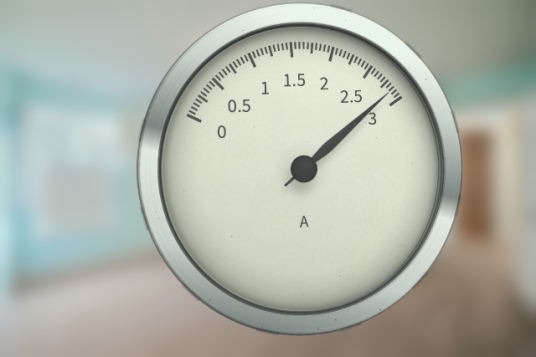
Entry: 2.85 A
